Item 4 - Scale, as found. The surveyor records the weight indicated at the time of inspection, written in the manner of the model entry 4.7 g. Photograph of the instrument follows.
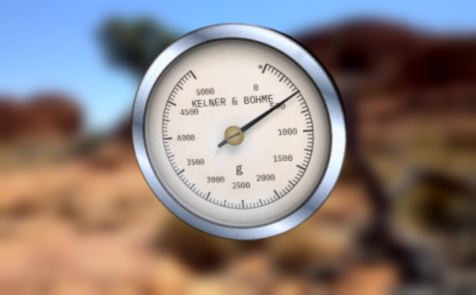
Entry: 500 g
